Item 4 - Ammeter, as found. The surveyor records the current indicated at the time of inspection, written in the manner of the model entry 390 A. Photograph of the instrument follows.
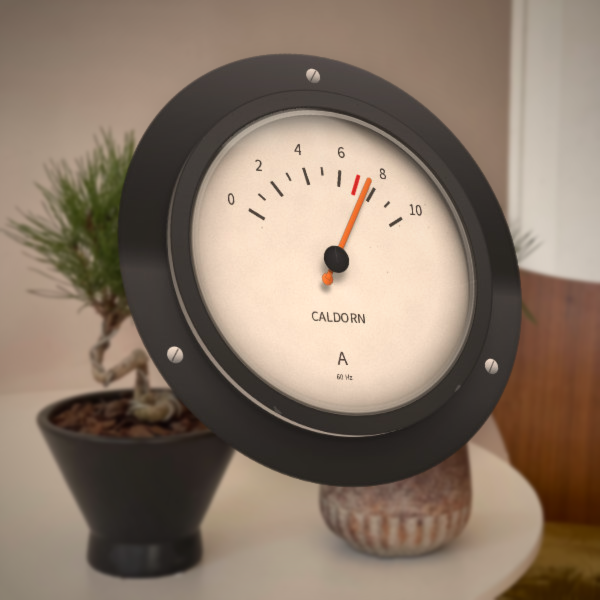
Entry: 7.5 A
